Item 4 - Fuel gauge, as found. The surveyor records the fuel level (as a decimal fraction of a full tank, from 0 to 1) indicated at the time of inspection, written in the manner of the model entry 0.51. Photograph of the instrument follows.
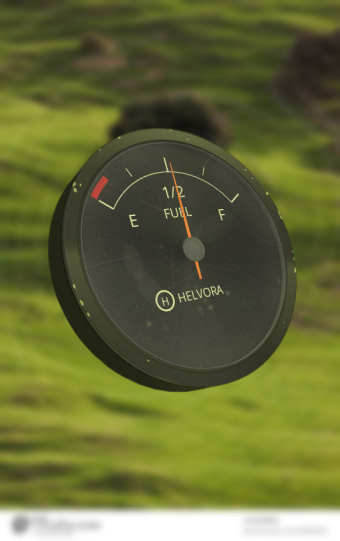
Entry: 0.5
